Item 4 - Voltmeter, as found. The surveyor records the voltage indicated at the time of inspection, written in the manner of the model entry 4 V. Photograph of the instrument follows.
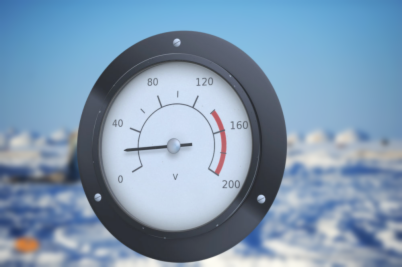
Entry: 20 V
